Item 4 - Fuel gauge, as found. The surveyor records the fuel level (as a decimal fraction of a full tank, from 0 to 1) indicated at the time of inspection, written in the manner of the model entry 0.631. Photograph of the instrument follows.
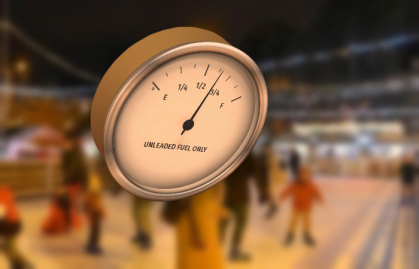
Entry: 0.625
